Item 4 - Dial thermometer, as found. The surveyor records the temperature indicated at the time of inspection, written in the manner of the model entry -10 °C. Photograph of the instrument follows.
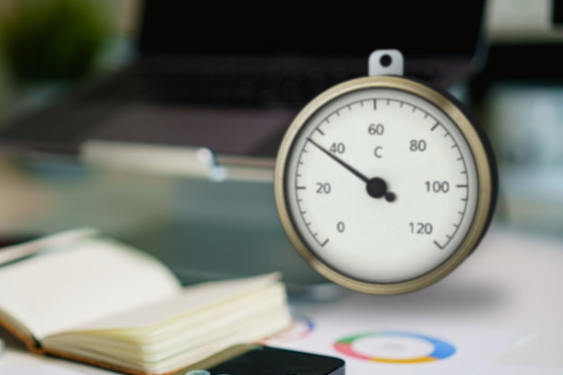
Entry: 36 °C
